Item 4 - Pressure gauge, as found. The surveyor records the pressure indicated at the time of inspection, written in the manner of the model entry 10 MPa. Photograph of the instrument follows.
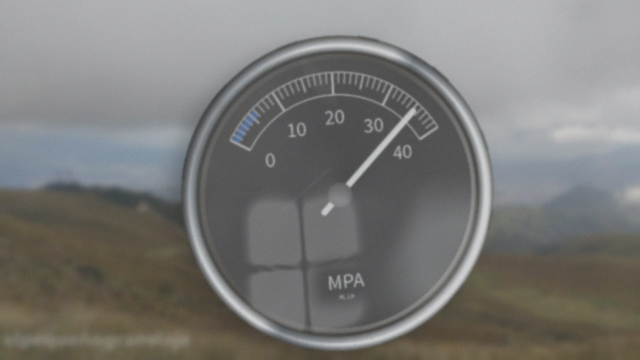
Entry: 35 MPa
